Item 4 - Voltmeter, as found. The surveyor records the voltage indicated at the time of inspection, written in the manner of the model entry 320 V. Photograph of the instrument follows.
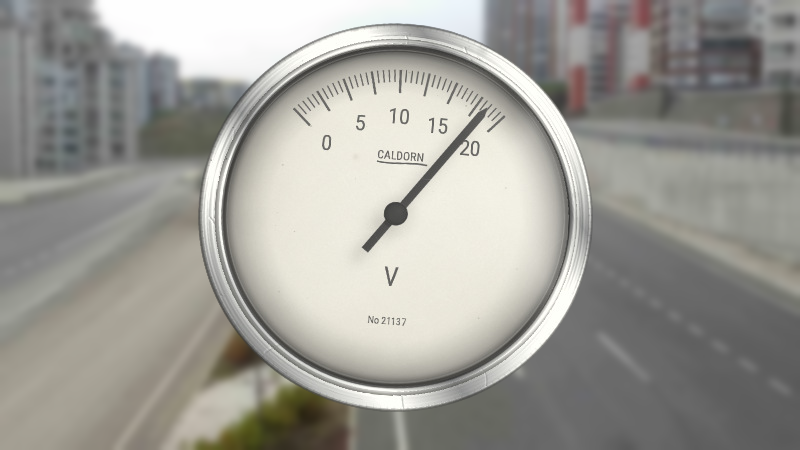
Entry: 18.5 V
